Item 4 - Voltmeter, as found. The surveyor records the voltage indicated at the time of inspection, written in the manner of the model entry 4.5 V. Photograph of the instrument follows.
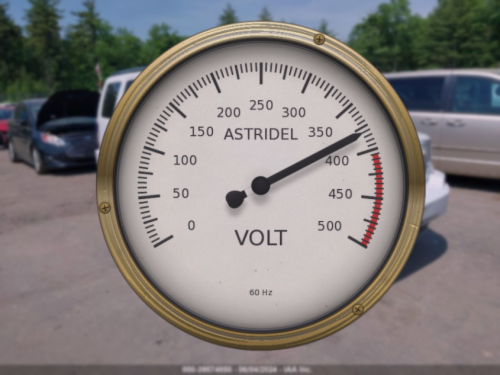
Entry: 380 V
